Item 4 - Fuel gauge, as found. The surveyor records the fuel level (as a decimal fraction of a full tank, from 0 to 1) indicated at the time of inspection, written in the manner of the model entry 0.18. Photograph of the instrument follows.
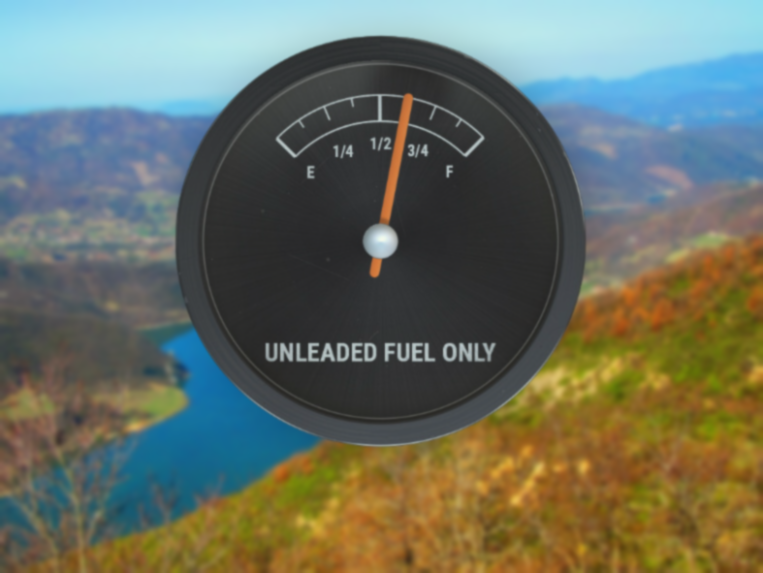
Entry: 0.625
